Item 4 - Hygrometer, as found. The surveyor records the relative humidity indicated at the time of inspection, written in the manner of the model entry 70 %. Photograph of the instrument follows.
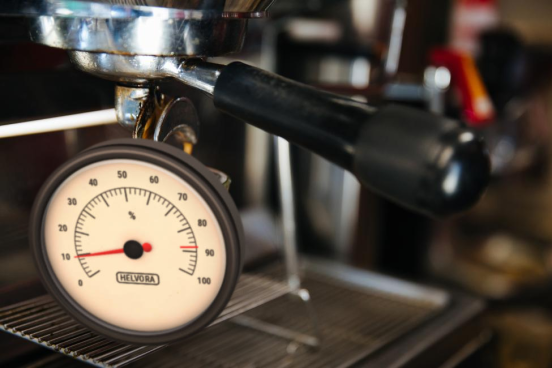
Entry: 10 %
